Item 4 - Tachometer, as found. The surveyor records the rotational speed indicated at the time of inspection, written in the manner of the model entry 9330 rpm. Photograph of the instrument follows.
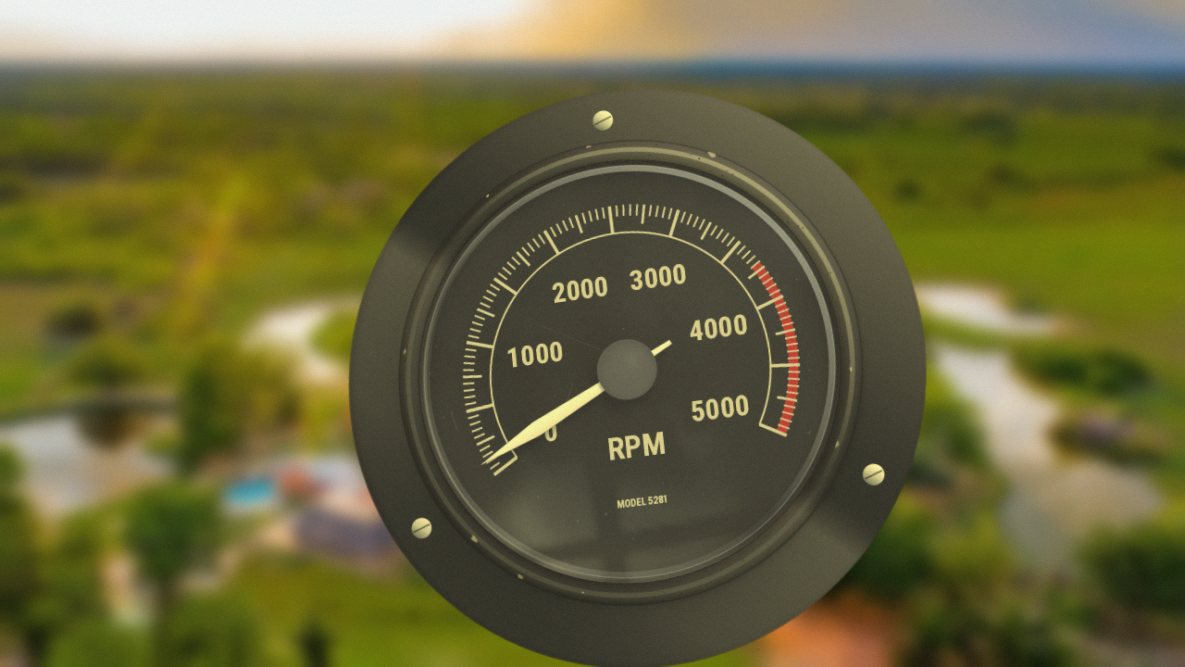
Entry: 100 rpm
